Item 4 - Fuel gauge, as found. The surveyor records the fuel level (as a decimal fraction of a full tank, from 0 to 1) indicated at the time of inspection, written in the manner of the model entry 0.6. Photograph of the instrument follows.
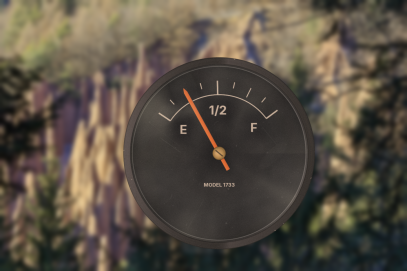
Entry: 0.25
